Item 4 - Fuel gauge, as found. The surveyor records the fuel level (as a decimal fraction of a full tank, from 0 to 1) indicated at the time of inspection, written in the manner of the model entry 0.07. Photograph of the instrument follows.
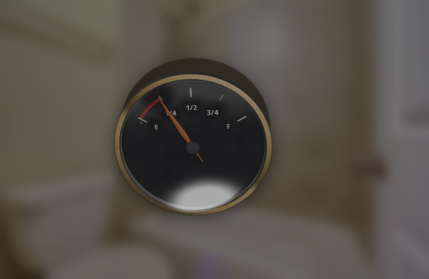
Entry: 0.25
